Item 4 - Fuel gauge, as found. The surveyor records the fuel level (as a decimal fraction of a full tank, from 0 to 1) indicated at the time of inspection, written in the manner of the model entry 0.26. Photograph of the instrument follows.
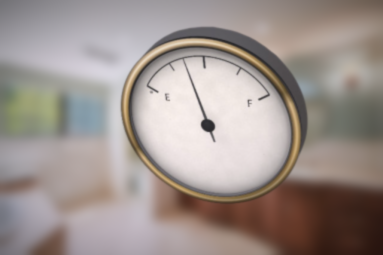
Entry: 0.375
